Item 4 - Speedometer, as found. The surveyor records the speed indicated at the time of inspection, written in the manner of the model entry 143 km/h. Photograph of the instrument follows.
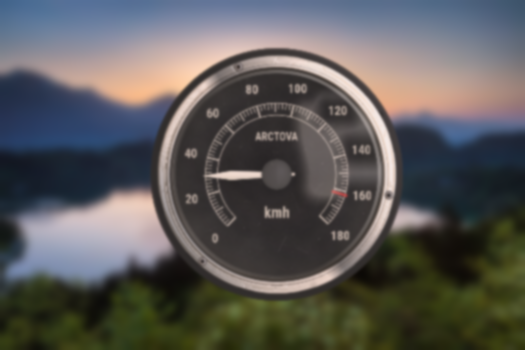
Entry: 30 km/h
